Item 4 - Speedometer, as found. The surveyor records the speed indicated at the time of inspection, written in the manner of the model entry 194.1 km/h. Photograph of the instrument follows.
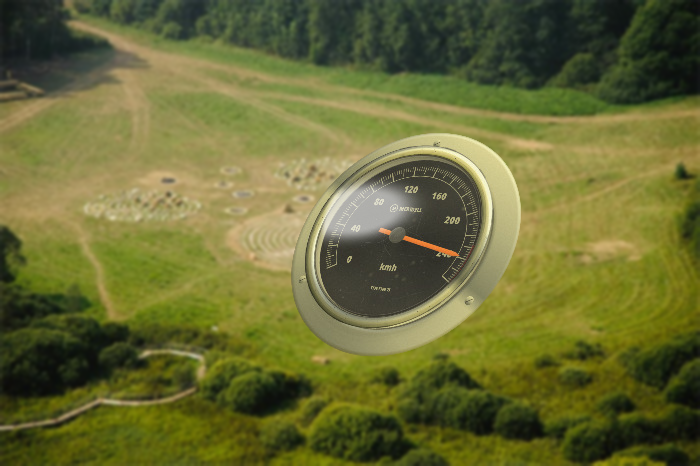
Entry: 240 km/h
